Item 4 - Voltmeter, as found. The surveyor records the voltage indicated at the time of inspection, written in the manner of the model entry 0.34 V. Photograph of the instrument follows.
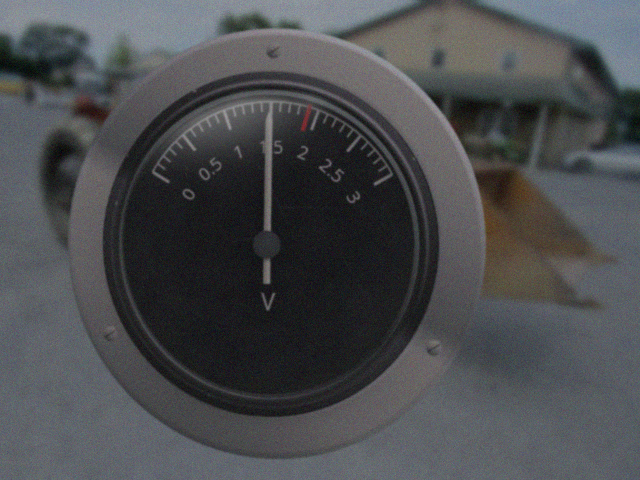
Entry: 1.5 V
